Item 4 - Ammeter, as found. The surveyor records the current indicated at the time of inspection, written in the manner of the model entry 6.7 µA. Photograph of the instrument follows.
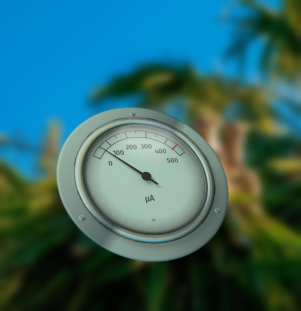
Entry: 50 µA
